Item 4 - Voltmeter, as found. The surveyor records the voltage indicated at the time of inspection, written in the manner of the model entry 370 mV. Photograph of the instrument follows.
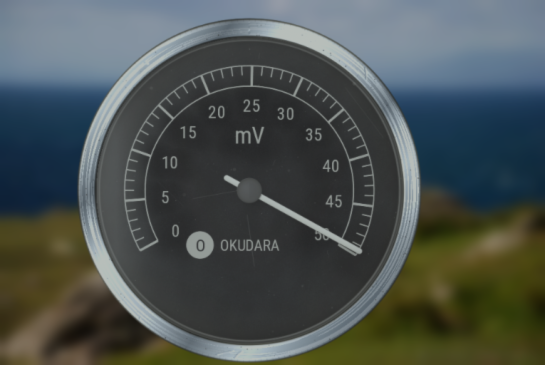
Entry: 49.5 mV
